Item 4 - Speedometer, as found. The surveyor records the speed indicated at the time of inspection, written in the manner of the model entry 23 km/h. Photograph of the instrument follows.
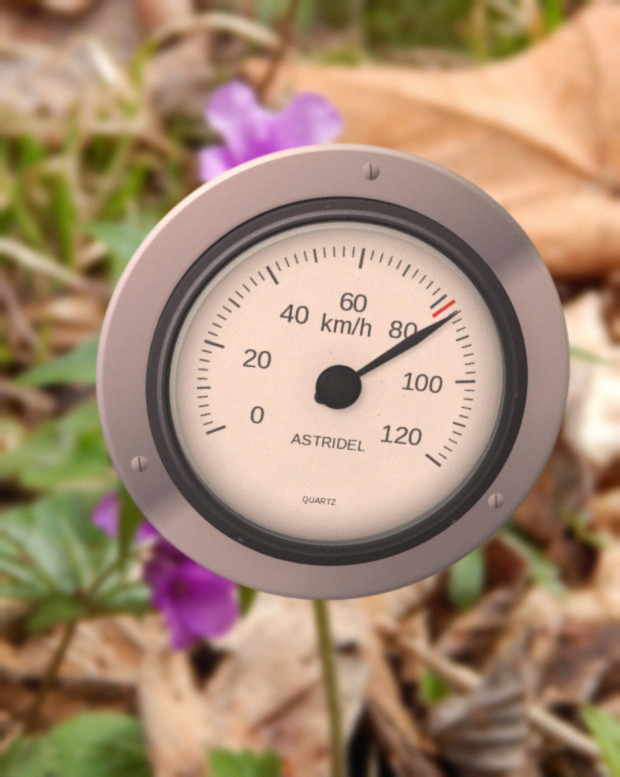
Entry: 84 km/h
